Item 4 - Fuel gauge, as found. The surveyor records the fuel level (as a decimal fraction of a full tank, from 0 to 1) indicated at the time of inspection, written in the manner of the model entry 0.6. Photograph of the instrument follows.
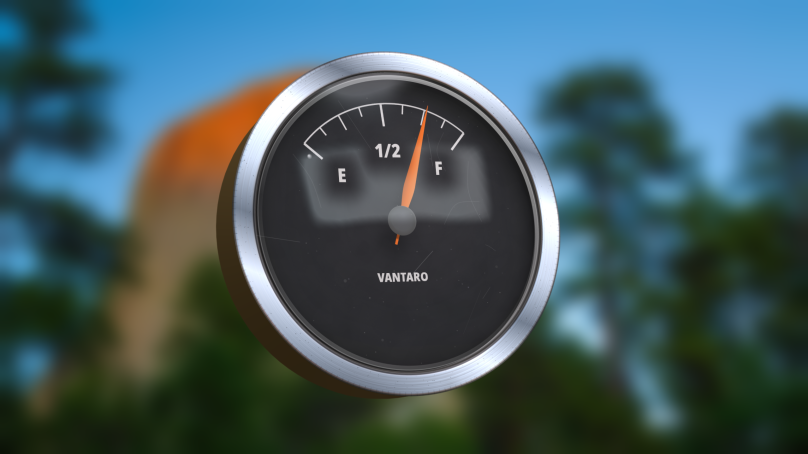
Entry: 0.75
